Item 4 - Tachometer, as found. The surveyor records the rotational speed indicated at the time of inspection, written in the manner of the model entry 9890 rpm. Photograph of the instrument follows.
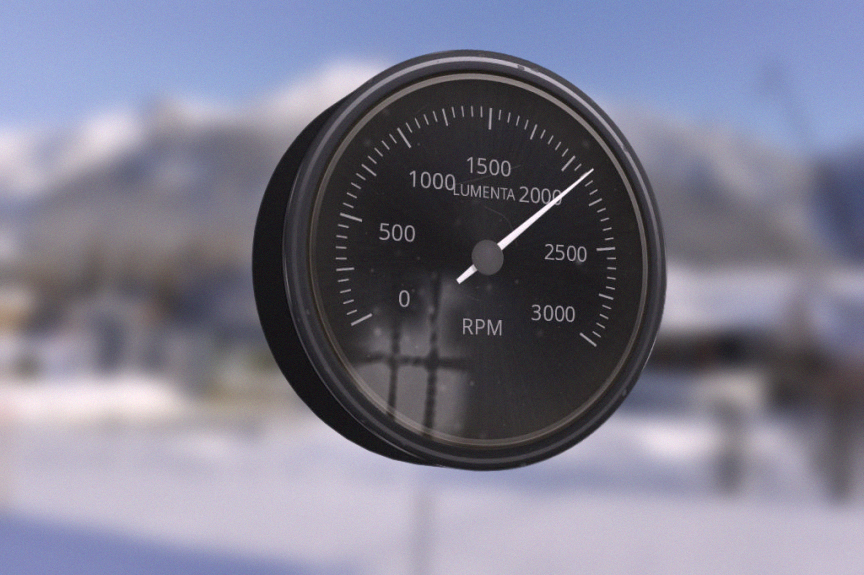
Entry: 2100 rpm
